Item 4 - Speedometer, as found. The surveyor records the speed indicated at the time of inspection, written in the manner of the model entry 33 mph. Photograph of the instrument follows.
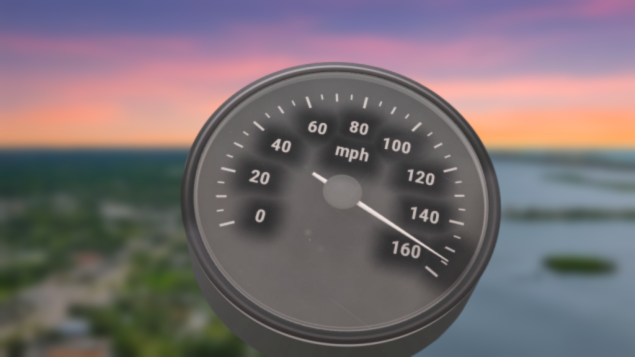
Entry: 155 mph
